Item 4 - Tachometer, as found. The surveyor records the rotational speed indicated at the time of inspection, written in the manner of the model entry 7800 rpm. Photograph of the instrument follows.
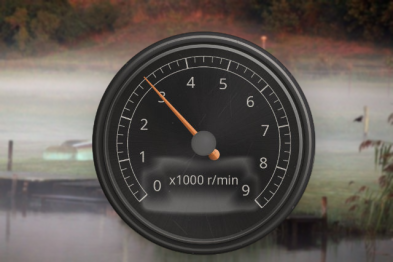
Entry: 3000 rpm
